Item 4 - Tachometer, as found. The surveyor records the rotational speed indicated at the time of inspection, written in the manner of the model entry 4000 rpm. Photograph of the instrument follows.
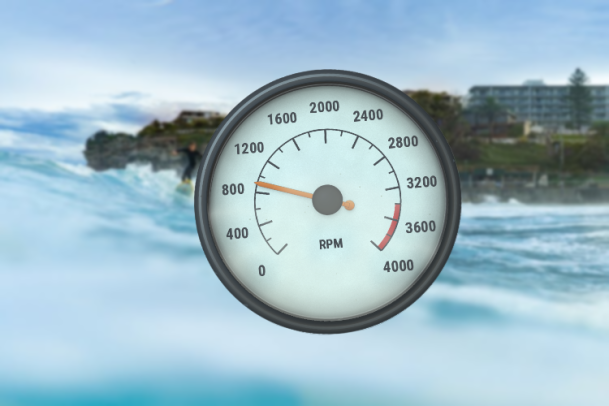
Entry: 900 rpm
